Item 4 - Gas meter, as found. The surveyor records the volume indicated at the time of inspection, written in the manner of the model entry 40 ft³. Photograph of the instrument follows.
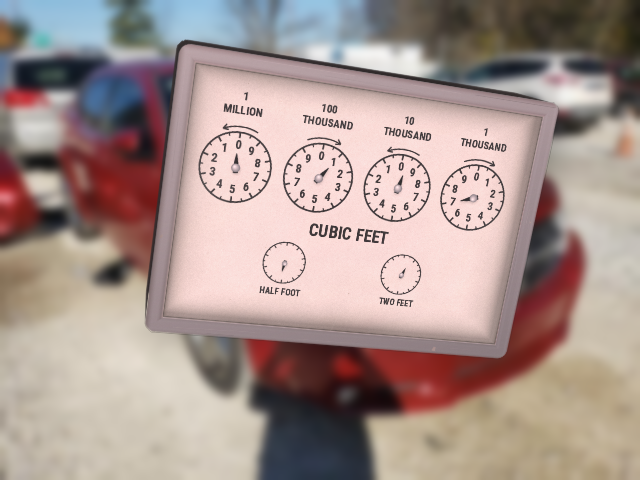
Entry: 9700 ft³
